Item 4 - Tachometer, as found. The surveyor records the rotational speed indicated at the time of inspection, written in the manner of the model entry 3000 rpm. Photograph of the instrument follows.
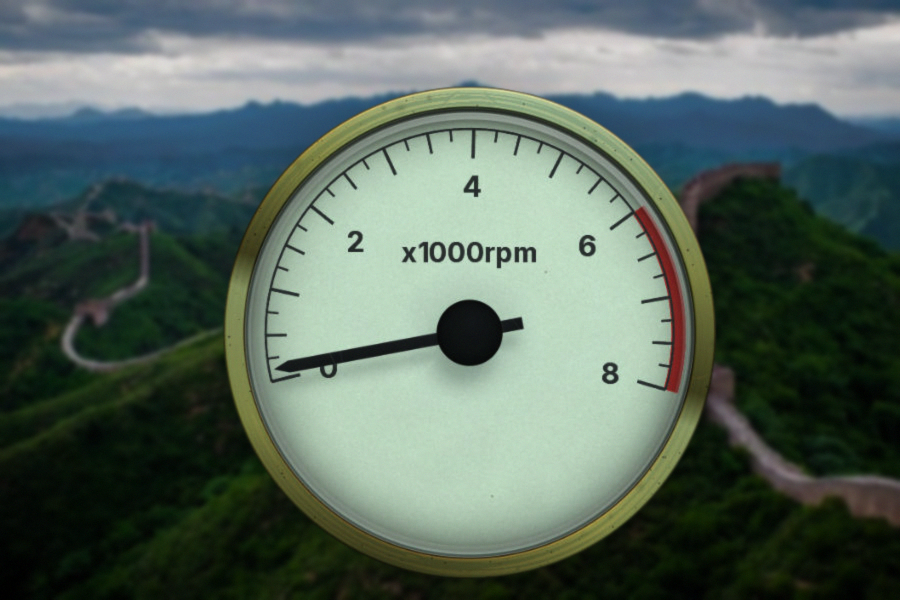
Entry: 125 rpm
